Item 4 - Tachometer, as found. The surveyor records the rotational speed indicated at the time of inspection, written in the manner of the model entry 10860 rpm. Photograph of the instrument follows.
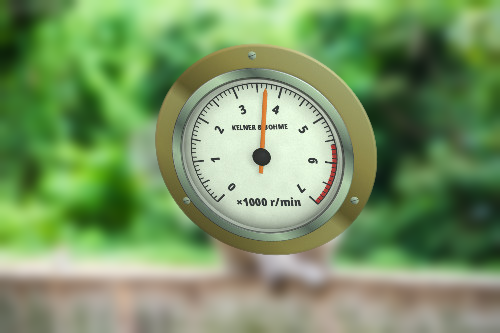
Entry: 3700 rpm
